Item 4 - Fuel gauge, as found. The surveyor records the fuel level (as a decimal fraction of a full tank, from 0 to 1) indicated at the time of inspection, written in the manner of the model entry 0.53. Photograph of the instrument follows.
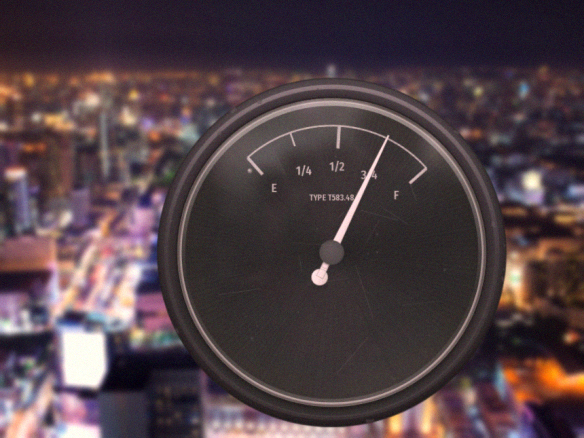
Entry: 0.75
